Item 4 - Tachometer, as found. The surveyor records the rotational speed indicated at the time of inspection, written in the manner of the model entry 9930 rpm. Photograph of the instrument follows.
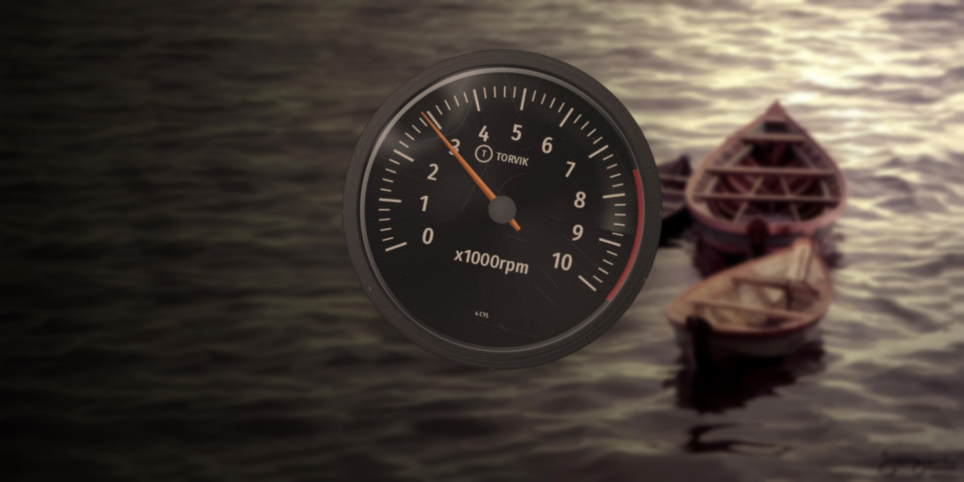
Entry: 2900 rpm
